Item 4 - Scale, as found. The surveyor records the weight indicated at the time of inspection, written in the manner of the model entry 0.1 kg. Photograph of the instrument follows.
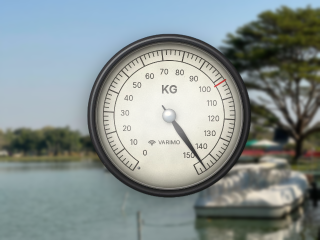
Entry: 146 kg
